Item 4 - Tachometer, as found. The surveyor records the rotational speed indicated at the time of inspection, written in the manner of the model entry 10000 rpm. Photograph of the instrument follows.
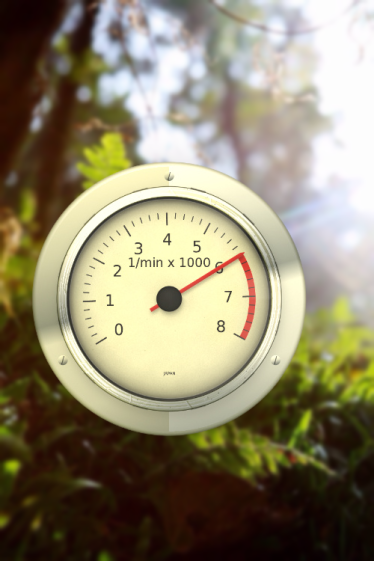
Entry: 6000 rpm
